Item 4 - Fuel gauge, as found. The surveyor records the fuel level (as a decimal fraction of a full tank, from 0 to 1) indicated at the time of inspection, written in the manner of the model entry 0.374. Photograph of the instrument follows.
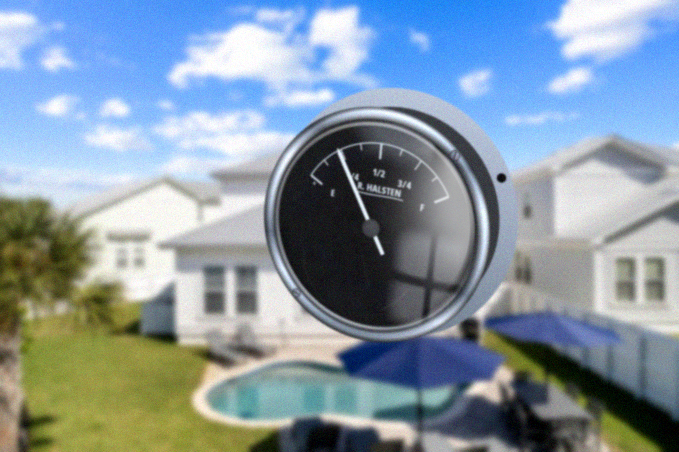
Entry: 0.25
